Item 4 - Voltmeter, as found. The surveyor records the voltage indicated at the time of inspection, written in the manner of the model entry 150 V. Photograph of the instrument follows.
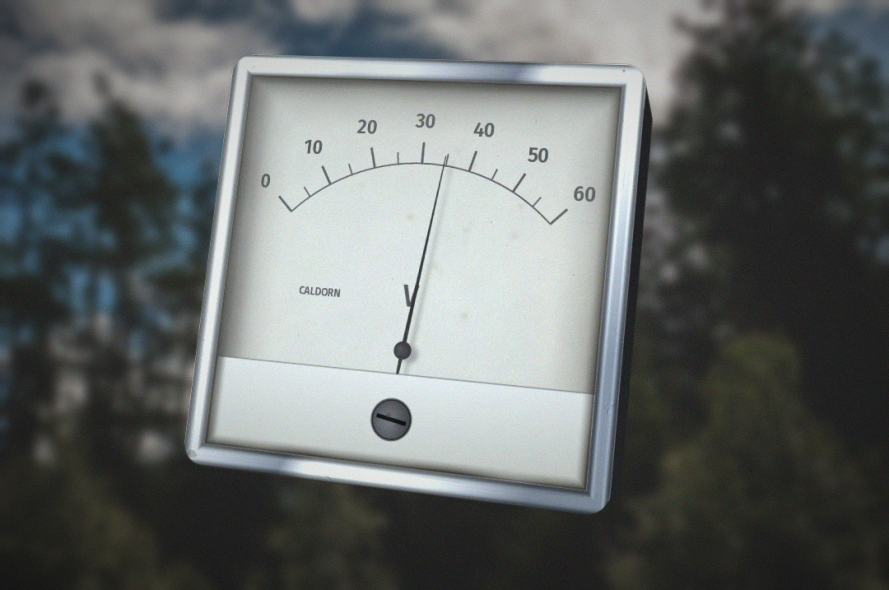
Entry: 35 V
